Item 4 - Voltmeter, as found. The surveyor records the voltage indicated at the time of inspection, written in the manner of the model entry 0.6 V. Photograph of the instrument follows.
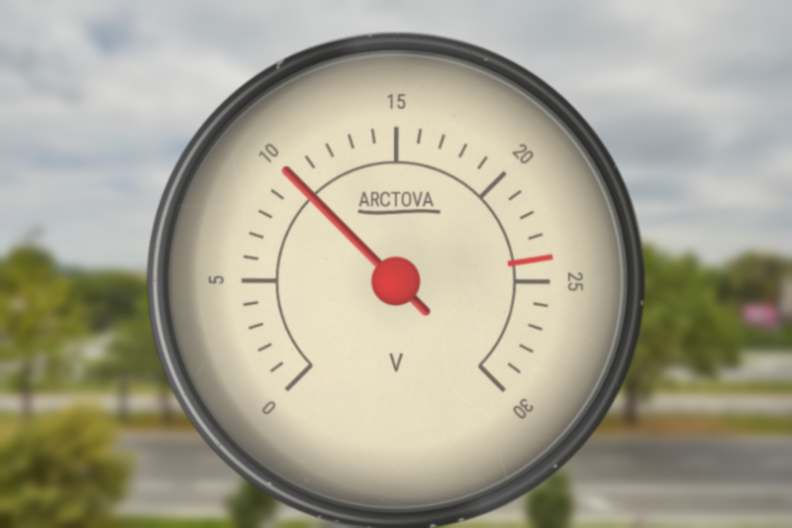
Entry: 10 V
